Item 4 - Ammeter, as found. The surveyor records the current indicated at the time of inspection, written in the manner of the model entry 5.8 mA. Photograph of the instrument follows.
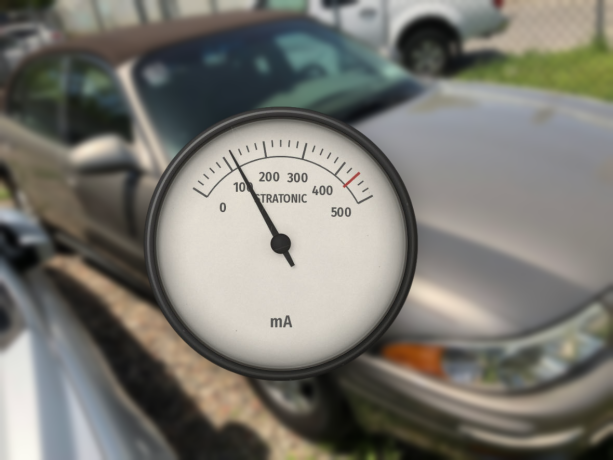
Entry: 120 mA
